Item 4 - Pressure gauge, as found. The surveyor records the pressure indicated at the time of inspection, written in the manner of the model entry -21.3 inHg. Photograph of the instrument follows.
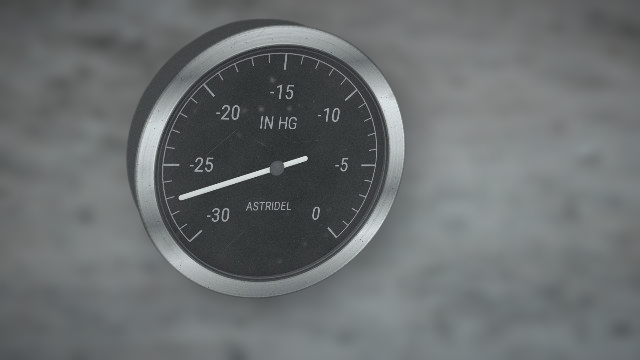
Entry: -27 inHg
